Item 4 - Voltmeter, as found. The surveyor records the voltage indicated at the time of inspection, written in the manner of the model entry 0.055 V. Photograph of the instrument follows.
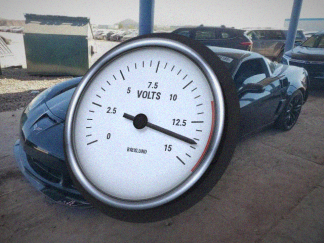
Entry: 13.75 V
